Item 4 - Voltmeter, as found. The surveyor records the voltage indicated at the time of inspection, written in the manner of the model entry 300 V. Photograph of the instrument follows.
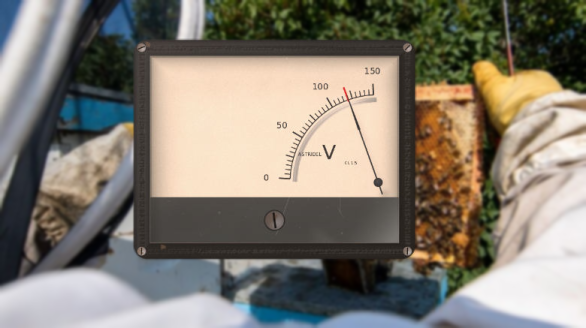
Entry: 120 V
